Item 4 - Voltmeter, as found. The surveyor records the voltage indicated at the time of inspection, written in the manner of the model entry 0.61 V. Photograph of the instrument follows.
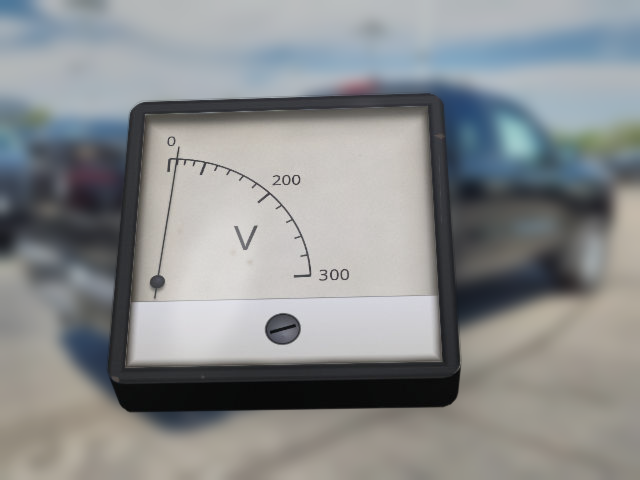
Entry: 40 V
